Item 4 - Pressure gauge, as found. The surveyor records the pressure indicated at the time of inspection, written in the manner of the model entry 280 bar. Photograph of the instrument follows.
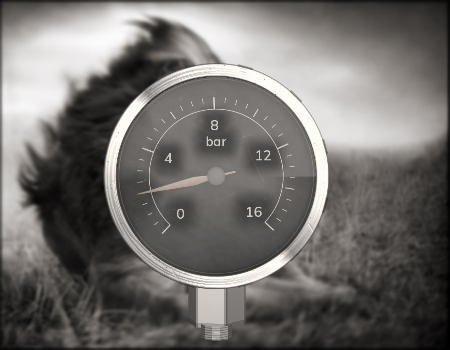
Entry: 2 bar
